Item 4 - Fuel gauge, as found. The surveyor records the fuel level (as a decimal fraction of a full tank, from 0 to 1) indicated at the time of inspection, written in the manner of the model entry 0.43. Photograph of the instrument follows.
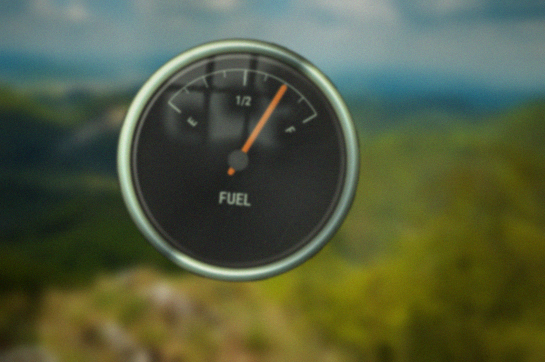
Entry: 0.75
